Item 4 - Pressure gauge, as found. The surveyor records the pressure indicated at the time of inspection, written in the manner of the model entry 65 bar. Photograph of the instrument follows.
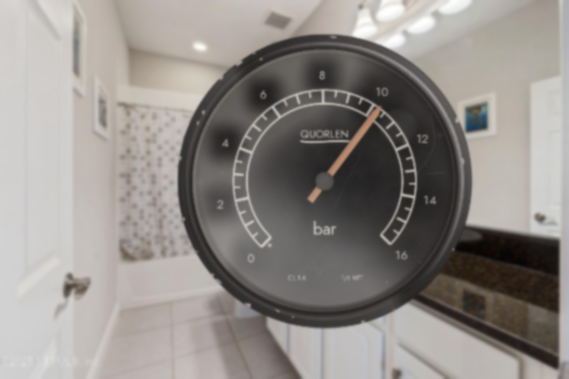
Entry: 10.25 bar
